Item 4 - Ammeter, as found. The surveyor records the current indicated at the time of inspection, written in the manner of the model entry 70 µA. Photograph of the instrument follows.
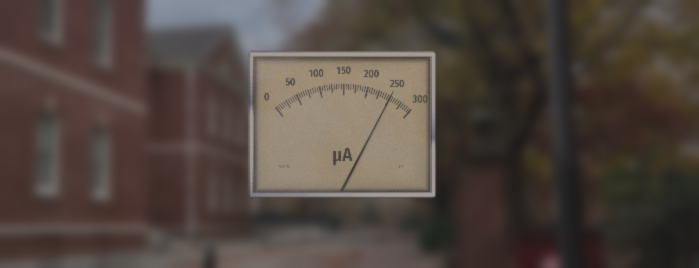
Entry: 250 µA
